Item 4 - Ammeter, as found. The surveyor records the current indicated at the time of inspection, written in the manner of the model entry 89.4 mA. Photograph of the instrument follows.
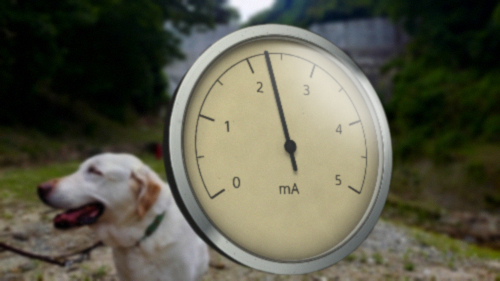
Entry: 2.25 mA
